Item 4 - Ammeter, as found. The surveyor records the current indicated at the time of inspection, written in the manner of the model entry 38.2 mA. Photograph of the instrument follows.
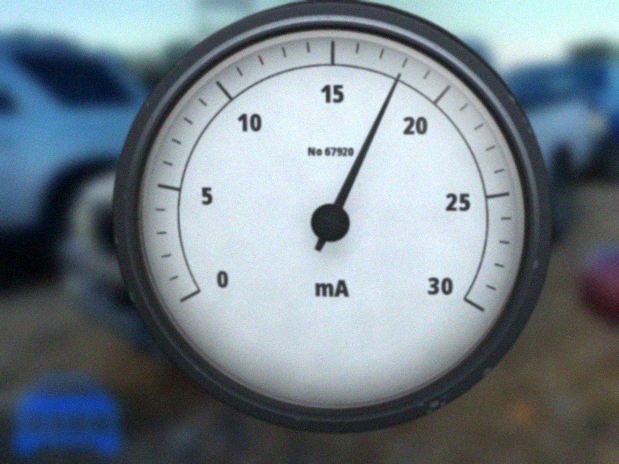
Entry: 18 mA
